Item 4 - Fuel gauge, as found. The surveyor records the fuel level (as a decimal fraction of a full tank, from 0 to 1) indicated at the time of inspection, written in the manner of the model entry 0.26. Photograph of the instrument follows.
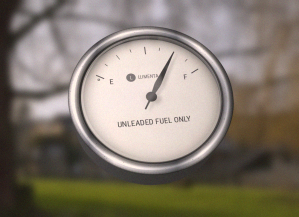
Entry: 0.75
